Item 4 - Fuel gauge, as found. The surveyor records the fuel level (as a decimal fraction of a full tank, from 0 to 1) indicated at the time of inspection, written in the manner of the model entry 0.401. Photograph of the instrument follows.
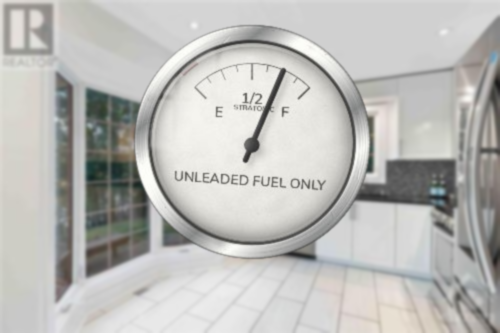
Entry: 0.75
